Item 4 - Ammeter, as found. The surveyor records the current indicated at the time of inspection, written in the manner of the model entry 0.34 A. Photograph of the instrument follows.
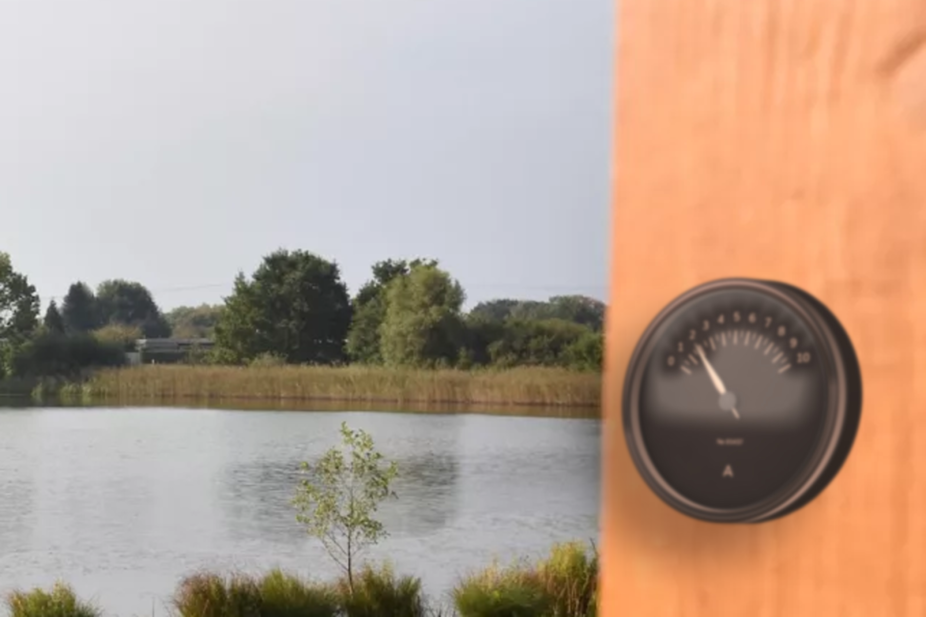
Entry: 2 A
